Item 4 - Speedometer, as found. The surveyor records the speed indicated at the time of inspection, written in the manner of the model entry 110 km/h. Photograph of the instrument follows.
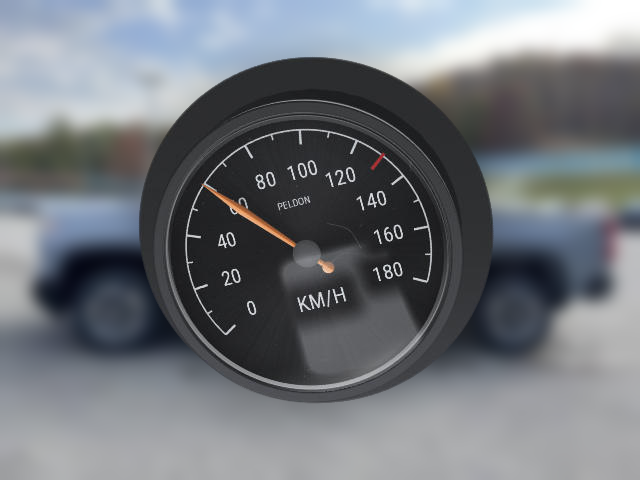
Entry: 60 km/h
